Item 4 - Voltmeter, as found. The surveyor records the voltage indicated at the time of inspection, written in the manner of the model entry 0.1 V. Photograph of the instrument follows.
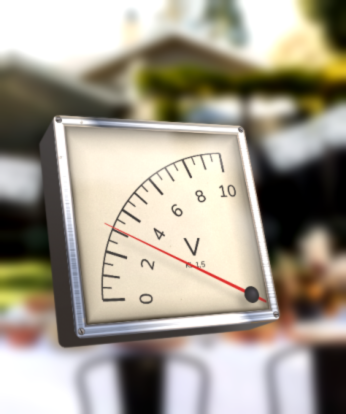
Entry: 3 V
